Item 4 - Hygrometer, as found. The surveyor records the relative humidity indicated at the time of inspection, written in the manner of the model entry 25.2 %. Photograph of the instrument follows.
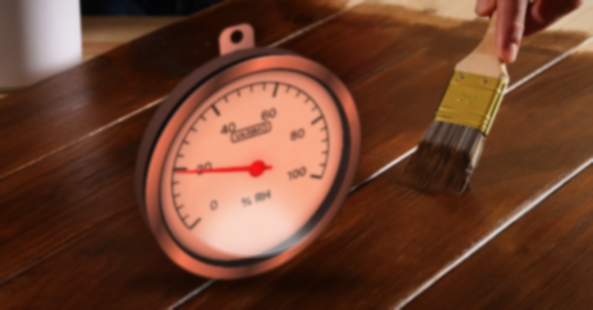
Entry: 20 %
